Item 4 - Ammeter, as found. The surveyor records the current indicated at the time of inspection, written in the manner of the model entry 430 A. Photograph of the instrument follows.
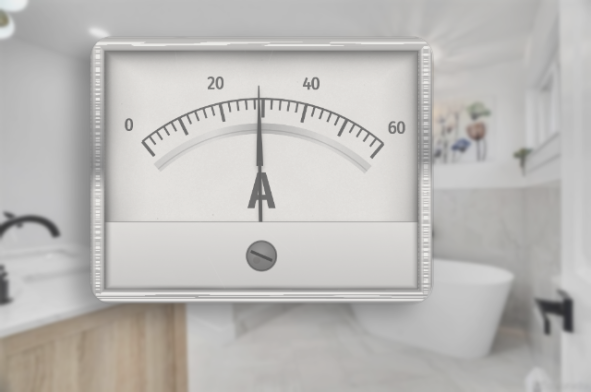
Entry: 29 A
